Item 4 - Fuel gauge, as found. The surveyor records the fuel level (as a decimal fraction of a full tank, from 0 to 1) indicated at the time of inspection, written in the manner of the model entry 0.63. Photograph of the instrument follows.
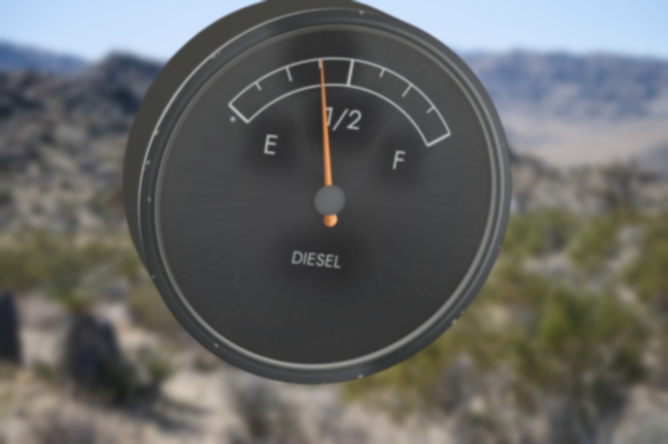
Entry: 0.375
